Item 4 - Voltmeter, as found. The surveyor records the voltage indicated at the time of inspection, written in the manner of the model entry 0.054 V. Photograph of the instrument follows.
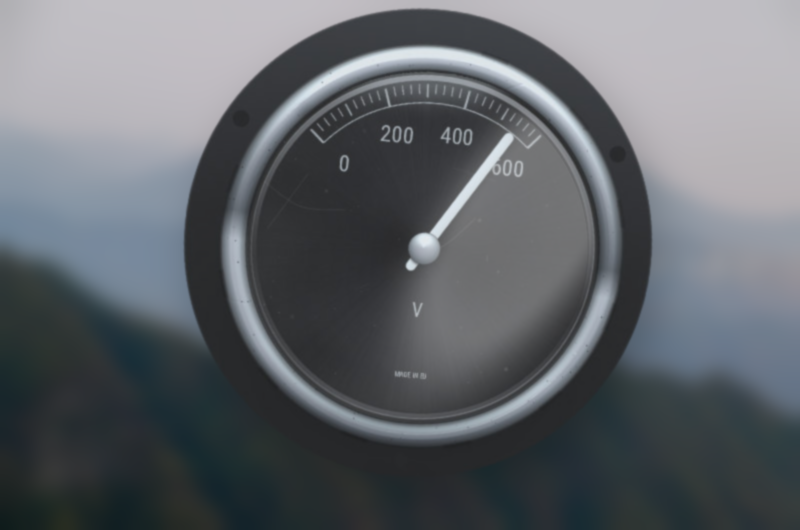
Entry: 540 V
